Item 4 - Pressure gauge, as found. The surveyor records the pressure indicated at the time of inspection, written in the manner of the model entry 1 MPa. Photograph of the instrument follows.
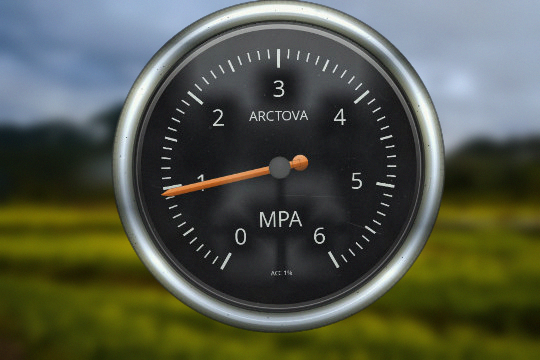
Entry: 0.95 MPa
